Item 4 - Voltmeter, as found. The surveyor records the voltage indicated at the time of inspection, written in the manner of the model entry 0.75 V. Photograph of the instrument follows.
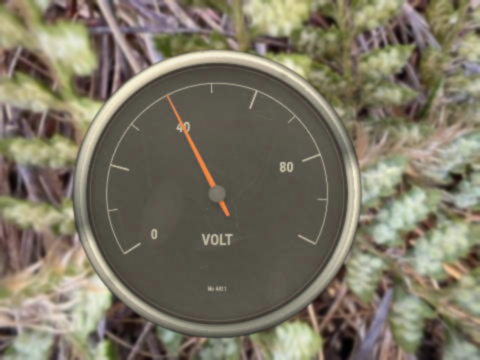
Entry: 40 V
